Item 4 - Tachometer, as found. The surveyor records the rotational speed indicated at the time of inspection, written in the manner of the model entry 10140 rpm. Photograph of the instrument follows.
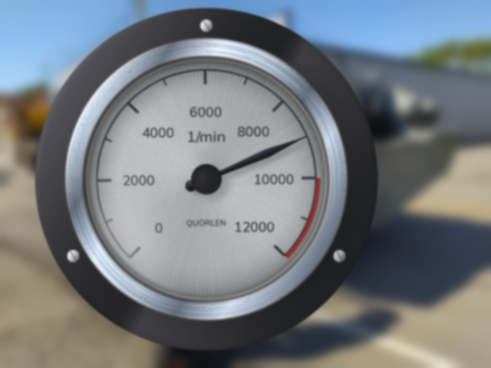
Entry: 9000 rpm
